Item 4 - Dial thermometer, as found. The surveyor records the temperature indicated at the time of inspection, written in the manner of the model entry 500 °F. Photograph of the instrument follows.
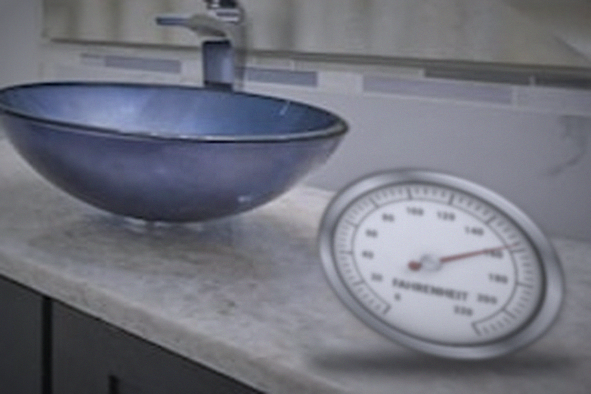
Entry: 156 °F
